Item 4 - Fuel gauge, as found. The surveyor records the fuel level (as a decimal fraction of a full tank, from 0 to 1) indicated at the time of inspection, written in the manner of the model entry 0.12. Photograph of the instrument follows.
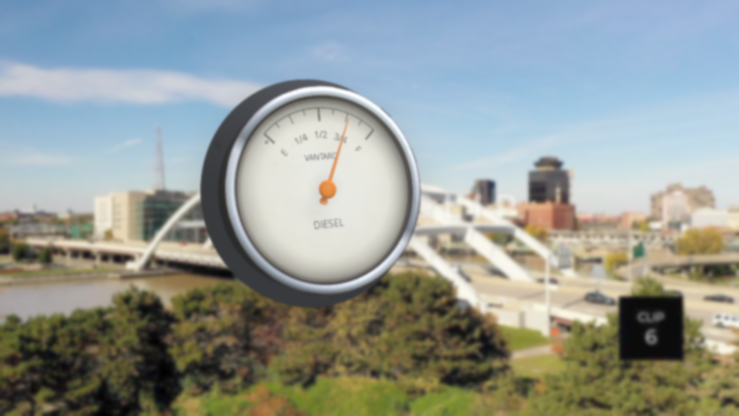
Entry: 0.75
